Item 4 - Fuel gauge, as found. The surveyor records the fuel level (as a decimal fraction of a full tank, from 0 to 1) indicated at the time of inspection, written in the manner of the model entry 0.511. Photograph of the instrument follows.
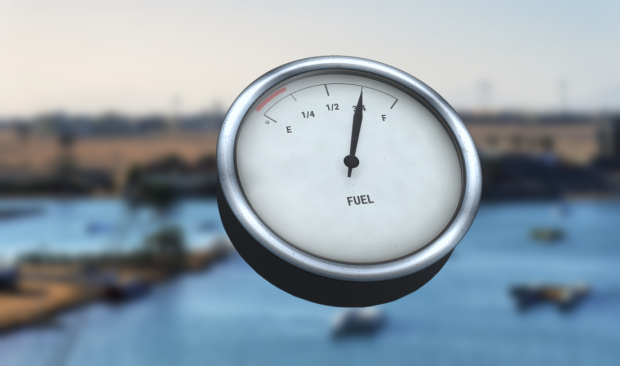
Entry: 0.75
